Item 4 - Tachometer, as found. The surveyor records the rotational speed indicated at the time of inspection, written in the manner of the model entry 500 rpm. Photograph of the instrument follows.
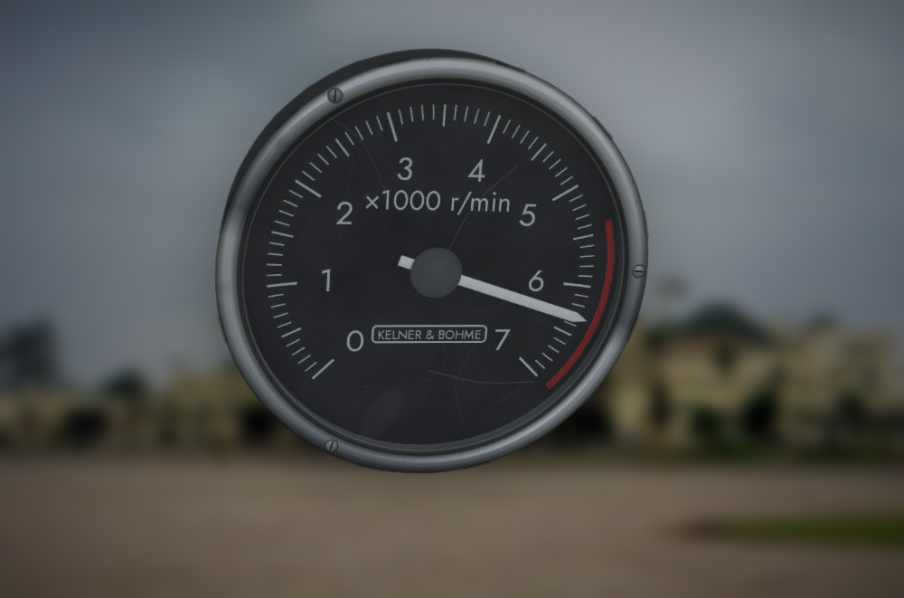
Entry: 6300 rpm
